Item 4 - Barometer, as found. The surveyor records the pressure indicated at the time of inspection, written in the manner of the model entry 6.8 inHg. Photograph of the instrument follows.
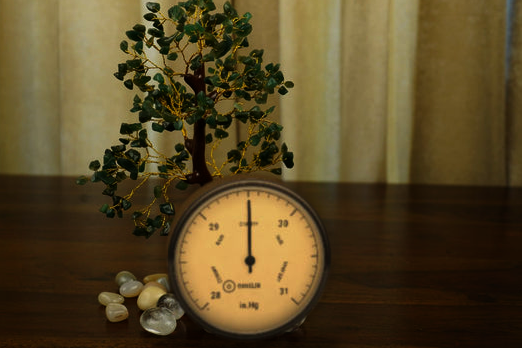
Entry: 29.5 inHg
